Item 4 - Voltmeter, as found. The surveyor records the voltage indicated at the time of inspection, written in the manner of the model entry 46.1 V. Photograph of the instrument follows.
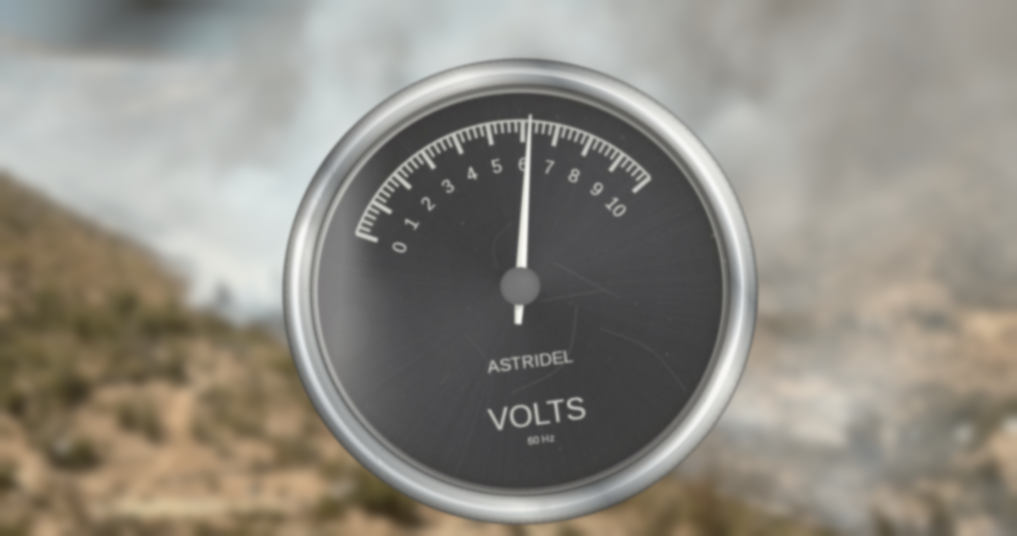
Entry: 6.2 V
